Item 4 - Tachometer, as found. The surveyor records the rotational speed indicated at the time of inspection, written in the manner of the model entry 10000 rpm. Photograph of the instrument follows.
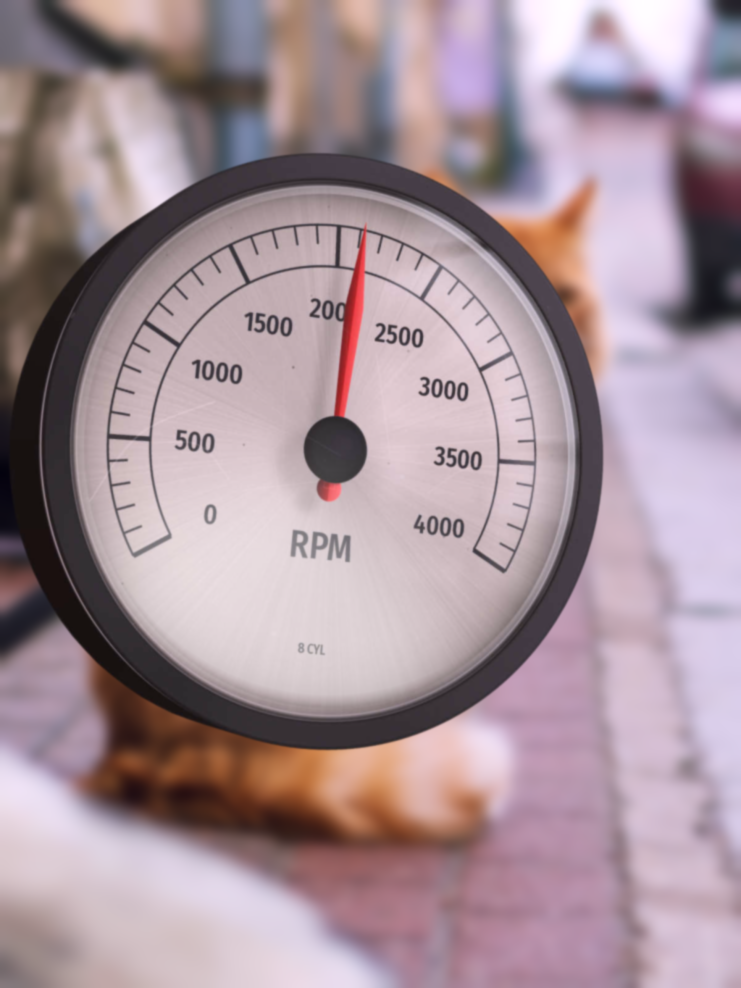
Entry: 2100 rpm
